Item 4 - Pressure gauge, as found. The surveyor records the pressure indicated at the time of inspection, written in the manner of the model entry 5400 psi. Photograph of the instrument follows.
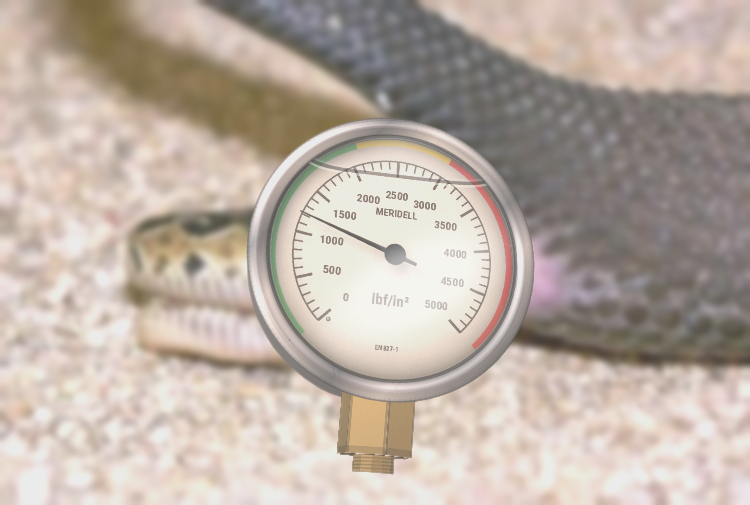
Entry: 1200 psi
